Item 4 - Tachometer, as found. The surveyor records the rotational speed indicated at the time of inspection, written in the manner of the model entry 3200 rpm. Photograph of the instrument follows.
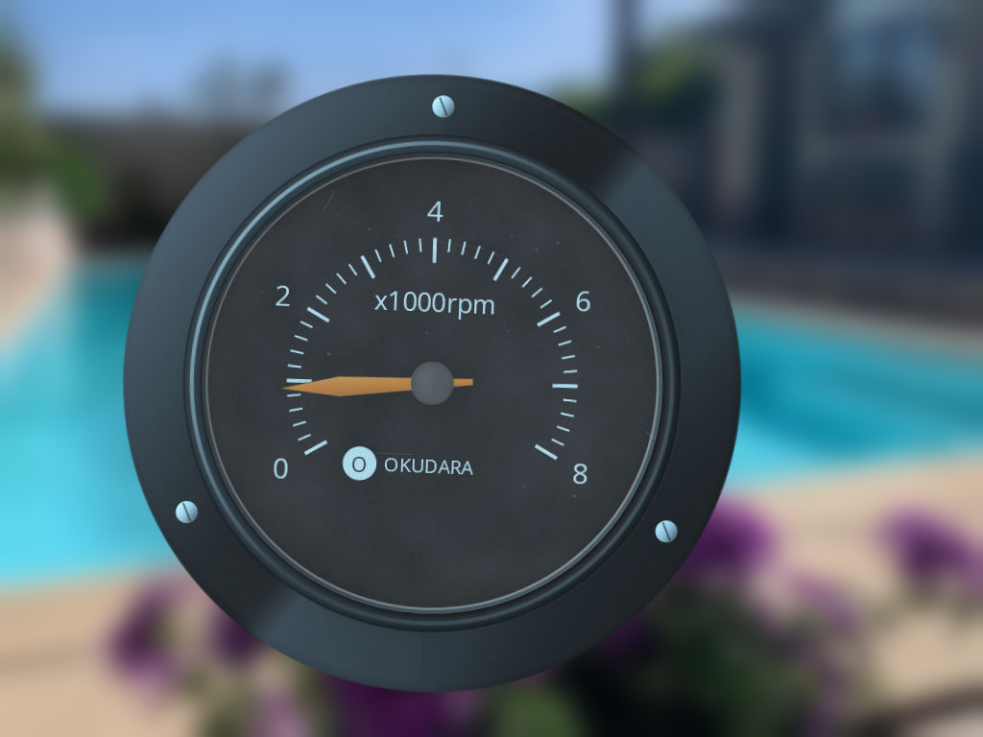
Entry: 900 rpm
